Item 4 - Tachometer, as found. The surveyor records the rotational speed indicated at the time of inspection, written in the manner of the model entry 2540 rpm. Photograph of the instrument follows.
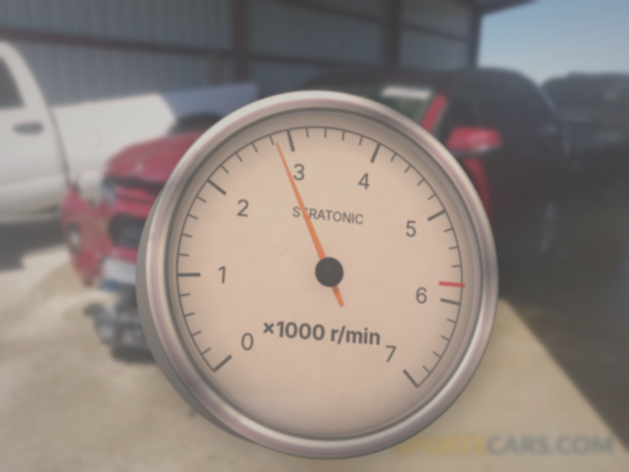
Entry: 2800 rpm
